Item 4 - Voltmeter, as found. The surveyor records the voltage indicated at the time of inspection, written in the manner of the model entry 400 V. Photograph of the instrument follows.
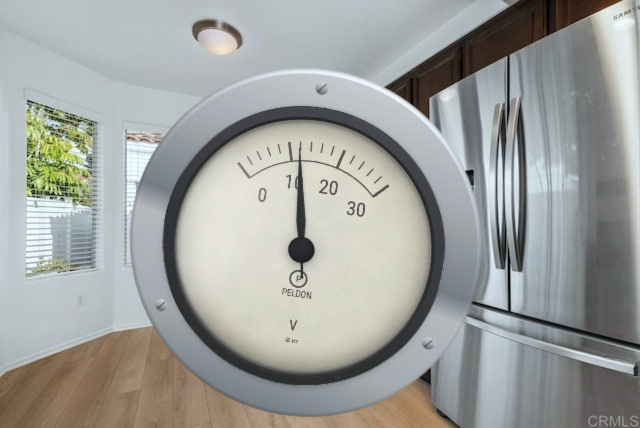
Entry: 12 V
